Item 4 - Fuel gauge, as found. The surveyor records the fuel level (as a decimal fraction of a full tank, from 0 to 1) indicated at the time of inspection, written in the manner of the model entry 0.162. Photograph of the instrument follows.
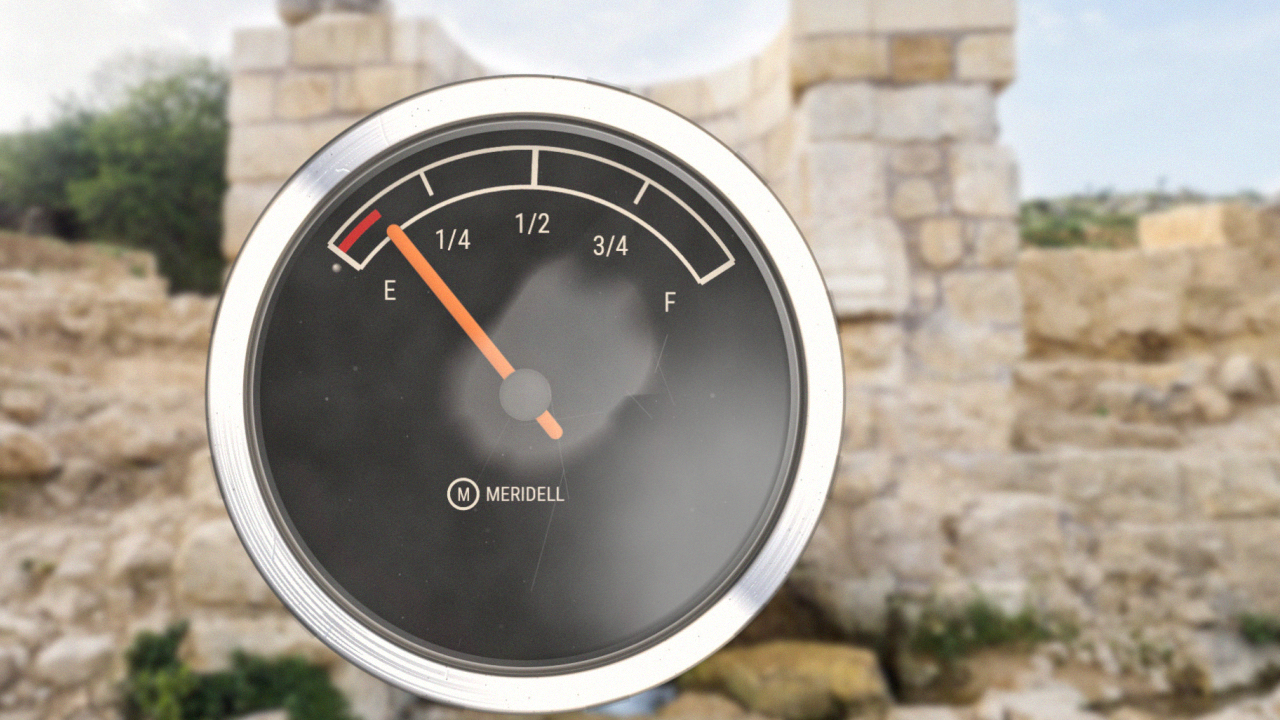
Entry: 0.125
